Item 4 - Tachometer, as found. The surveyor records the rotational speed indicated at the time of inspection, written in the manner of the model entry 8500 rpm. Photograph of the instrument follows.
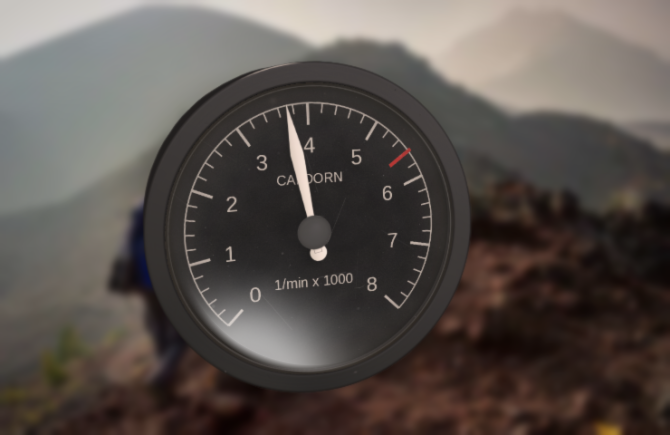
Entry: 3700 rpm
